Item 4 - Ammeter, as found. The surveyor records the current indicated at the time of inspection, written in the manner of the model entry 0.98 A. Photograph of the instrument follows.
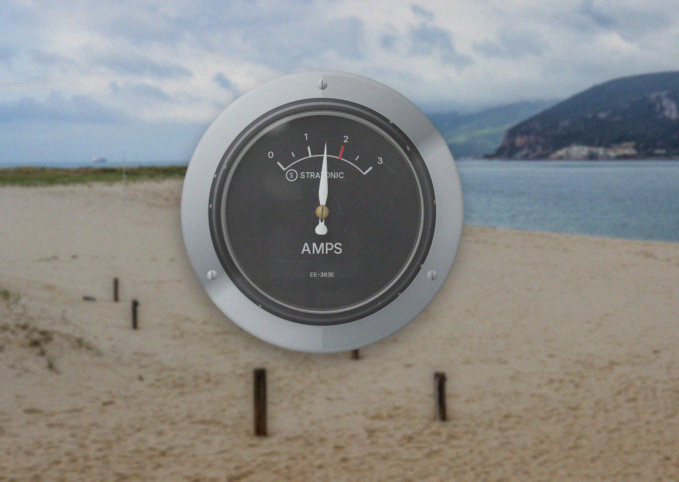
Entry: 1.5 A
